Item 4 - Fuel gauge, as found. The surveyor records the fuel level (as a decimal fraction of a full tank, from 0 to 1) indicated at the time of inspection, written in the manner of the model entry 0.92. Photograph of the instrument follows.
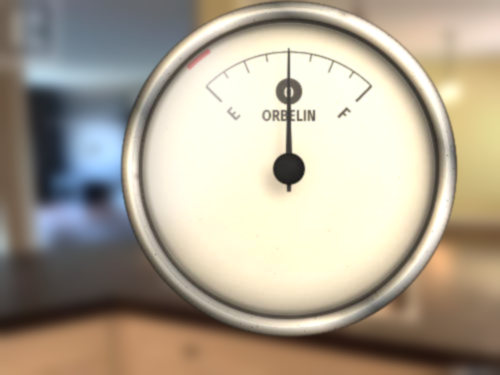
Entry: 0.5
